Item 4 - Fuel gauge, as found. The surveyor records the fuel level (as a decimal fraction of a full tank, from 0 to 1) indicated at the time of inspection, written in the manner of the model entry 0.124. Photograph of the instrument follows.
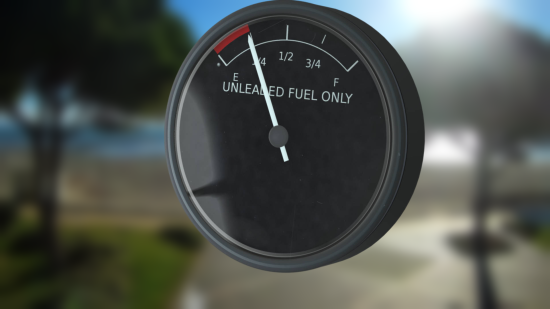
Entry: 0.25
